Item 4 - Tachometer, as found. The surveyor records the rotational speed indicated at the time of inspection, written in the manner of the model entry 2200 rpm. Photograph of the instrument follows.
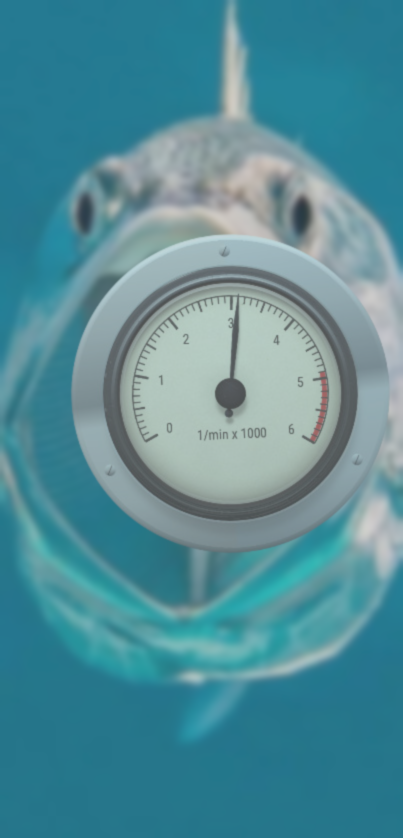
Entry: 3100 rpm
